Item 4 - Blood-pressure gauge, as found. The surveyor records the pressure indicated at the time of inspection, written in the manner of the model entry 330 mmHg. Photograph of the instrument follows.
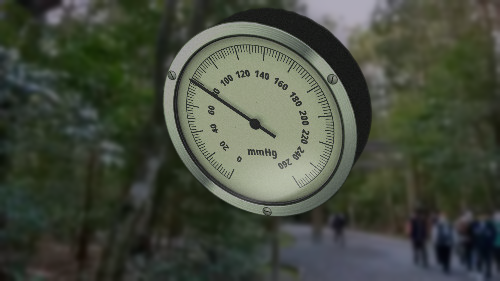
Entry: 80 mmHg
